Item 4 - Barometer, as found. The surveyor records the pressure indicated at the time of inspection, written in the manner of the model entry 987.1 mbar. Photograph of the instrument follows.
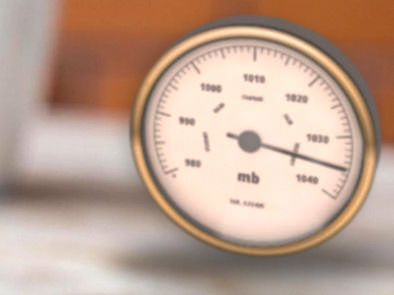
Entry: 1035 mbar
